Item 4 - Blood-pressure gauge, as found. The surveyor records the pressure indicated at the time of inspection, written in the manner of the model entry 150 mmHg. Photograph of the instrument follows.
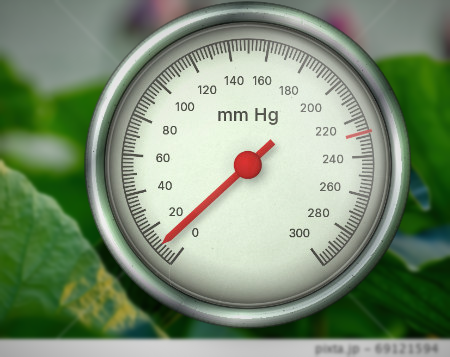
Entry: 10 mmHg
